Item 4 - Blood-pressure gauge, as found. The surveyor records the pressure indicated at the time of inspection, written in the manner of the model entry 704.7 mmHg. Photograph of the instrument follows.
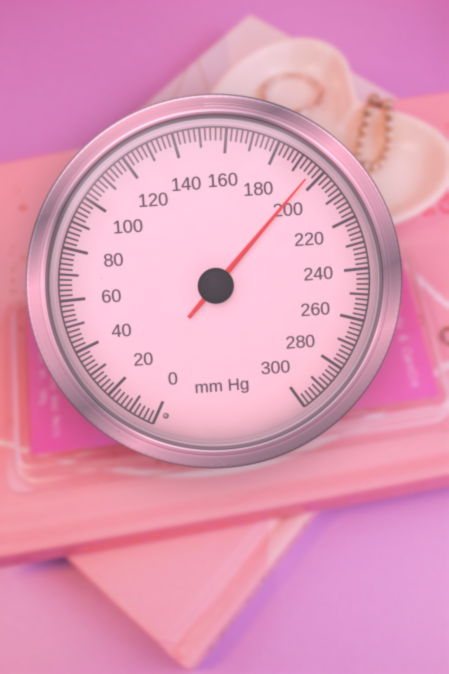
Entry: 196 mmHg
